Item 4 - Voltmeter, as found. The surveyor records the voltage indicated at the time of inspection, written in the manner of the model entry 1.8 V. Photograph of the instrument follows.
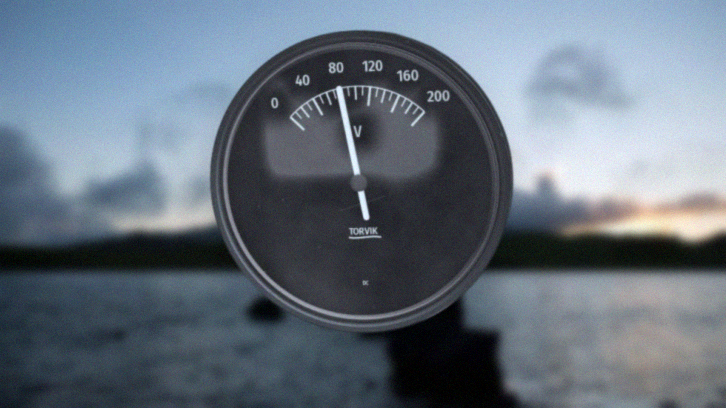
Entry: 80 V
